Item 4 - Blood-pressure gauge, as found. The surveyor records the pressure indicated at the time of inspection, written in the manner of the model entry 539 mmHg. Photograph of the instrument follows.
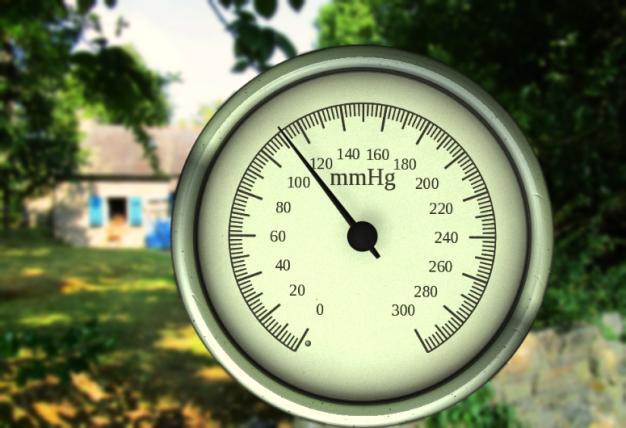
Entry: 112 mmHg
